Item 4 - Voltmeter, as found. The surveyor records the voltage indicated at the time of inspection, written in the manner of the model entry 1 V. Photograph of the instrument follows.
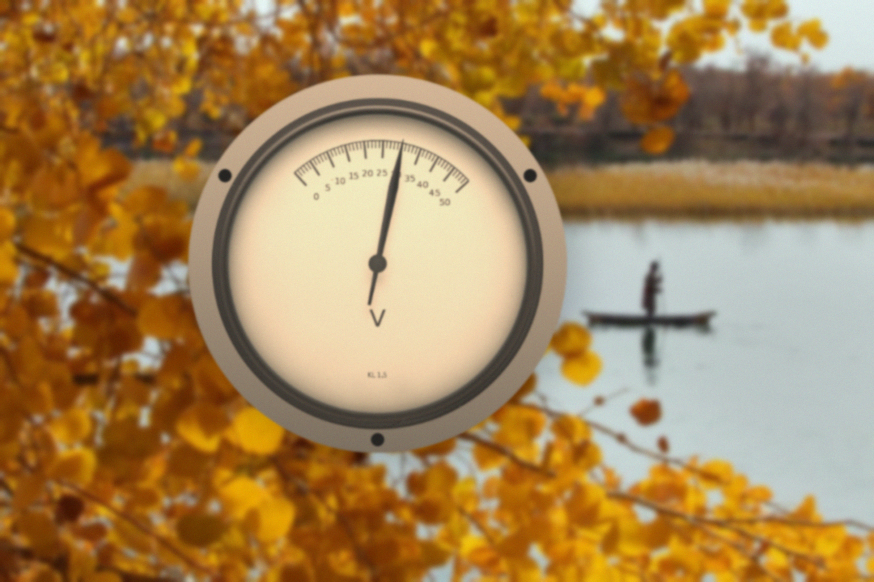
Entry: 30 V
